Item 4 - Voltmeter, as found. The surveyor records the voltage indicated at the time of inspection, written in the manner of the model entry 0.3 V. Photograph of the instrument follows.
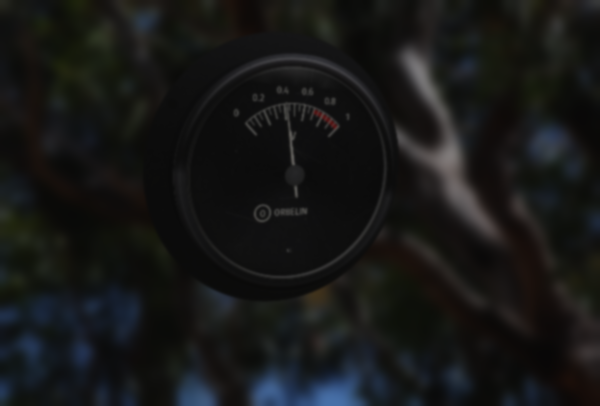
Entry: 0.4 V
